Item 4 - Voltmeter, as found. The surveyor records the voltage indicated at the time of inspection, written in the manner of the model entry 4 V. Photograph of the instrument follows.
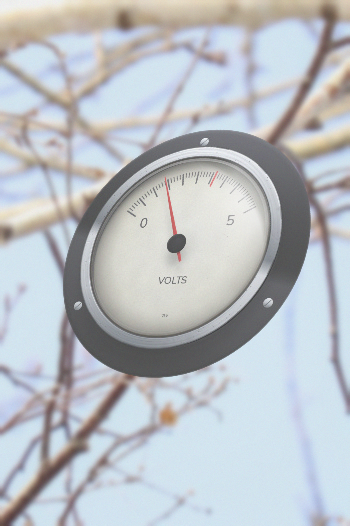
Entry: 1.5 V
